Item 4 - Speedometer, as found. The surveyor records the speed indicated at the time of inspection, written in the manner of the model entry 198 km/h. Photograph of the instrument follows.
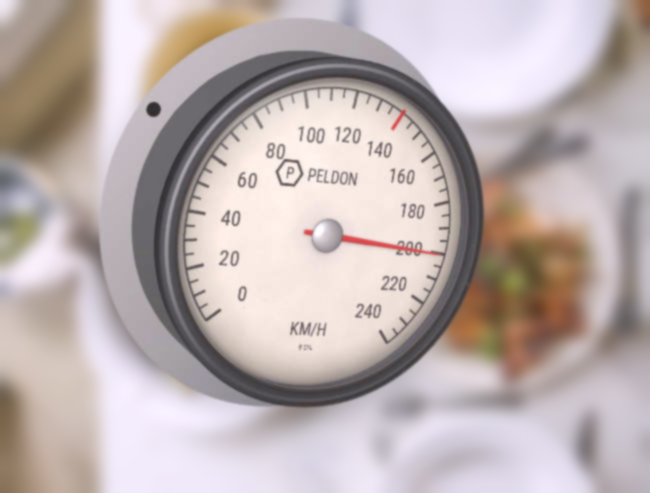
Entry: 200 km/h
